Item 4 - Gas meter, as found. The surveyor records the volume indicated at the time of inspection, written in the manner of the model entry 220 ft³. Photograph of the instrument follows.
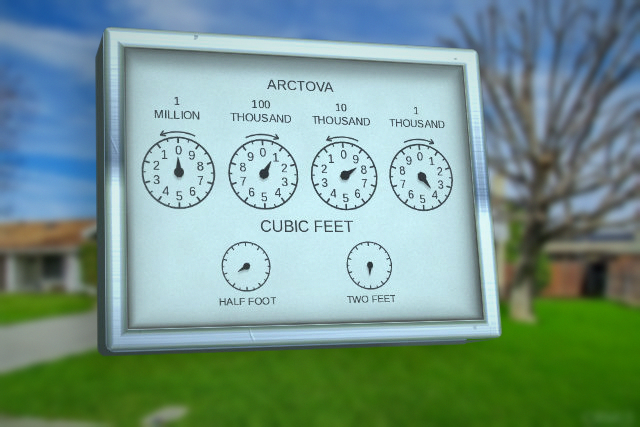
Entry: 8400 ft³
